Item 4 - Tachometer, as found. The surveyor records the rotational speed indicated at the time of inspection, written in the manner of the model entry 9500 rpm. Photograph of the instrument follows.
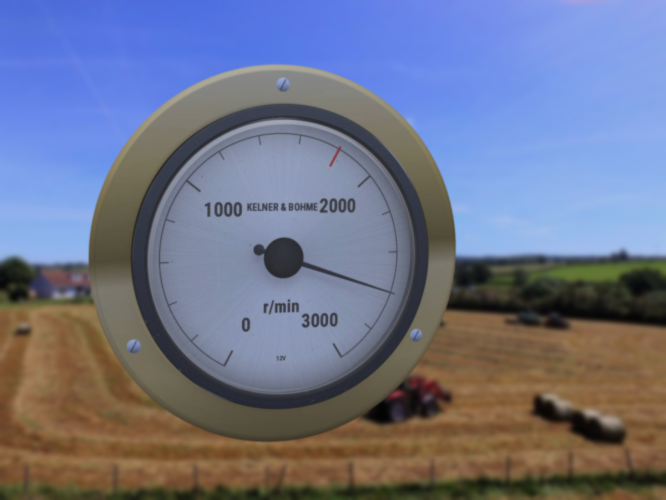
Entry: 2600 rpm
